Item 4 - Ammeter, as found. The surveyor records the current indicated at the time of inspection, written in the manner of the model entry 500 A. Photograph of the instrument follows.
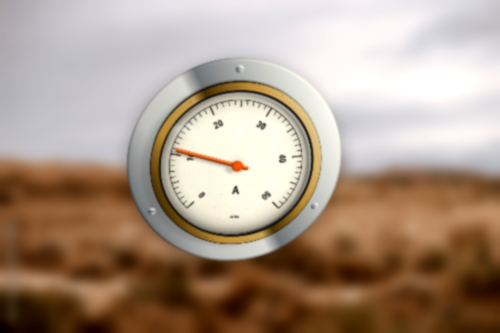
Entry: 11 A
